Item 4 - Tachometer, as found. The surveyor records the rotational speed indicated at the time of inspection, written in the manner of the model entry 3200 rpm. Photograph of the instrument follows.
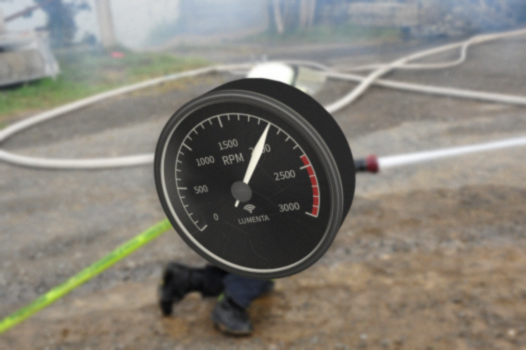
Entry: 2000 rpm
